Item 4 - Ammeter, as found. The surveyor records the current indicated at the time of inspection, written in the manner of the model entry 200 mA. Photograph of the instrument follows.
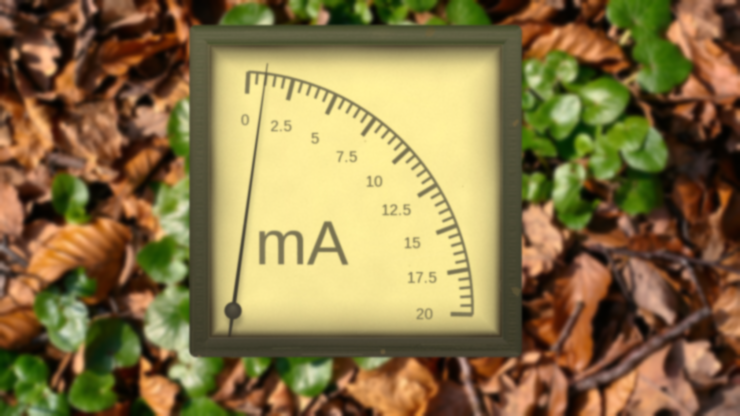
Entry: 1 mA
